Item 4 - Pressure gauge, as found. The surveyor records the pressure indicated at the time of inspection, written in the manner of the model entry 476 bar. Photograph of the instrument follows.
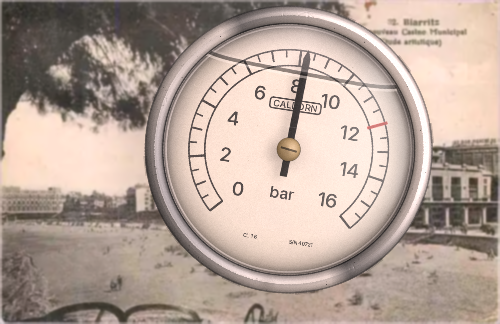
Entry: 8.25 bar
